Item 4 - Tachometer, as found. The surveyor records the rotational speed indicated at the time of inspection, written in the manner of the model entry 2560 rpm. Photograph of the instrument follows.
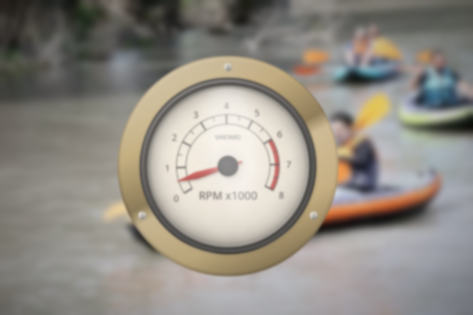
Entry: 500 rpm
